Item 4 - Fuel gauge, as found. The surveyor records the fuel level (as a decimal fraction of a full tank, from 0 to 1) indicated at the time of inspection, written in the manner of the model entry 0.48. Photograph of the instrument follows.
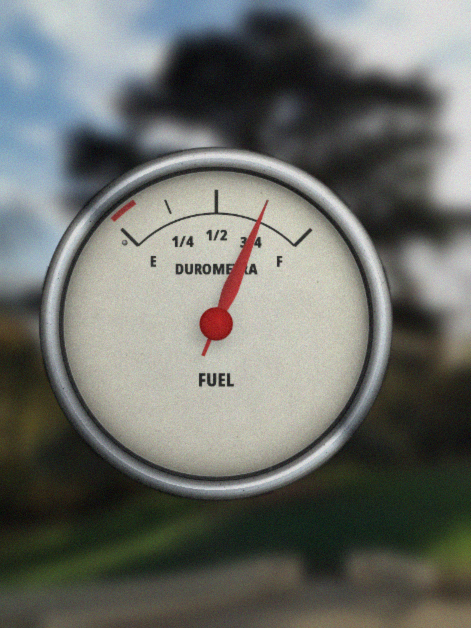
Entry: 0.75
